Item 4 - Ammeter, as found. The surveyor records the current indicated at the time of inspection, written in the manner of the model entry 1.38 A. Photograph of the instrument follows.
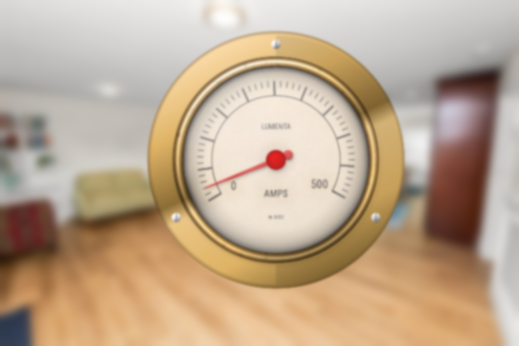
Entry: 20 A
